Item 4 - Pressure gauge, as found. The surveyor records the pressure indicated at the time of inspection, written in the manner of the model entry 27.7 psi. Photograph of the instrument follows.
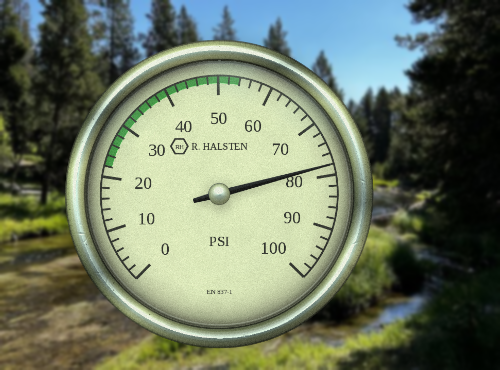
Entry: 78 psi
